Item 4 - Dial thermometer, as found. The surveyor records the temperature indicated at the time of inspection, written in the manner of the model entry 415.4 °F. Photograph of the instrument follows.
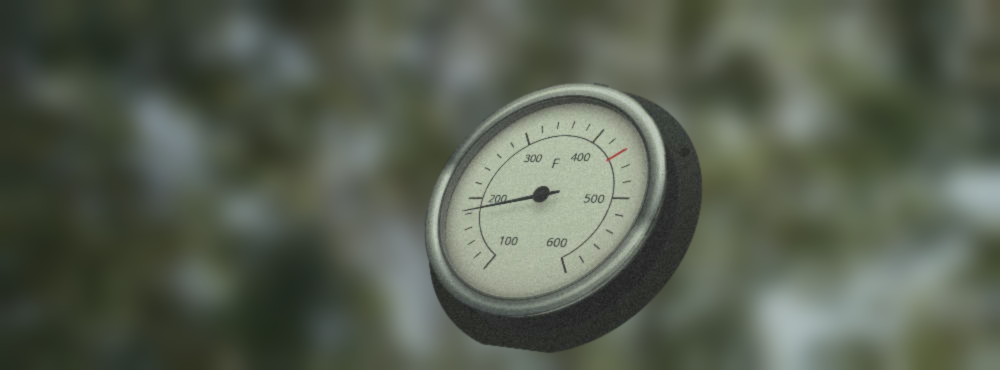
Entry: 180 °F
